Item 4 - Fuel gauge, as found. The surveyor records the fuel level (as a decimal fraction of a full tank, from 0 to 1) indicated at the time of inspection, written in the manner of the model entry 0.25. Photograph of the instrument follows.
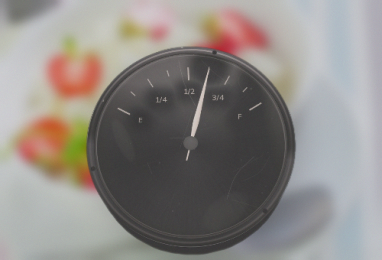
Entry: 0.625
